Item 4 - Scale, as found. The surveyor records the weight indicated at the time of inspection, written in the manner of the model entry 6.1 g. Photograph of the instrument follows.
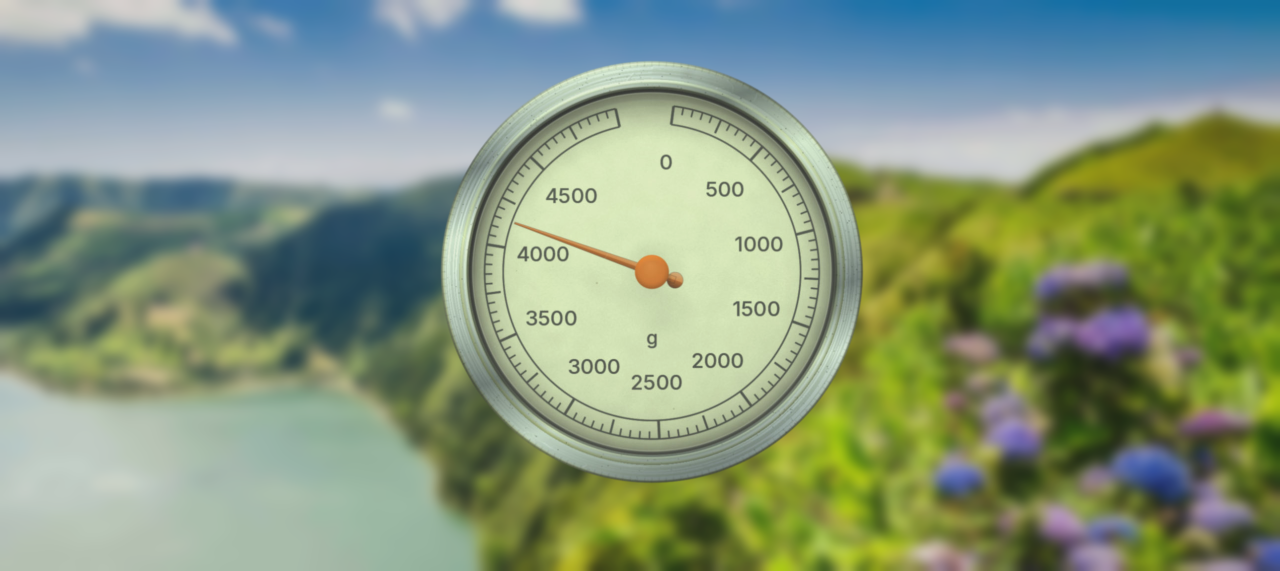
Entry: 4150 g
